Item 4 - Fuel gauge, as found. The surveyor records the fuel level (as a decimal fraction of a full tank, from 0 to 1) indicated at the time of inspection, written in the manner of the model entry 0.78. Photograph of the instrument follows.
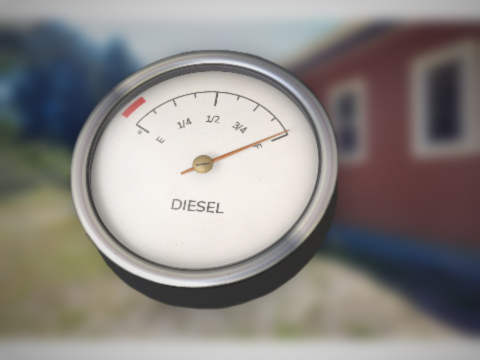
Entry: 1
